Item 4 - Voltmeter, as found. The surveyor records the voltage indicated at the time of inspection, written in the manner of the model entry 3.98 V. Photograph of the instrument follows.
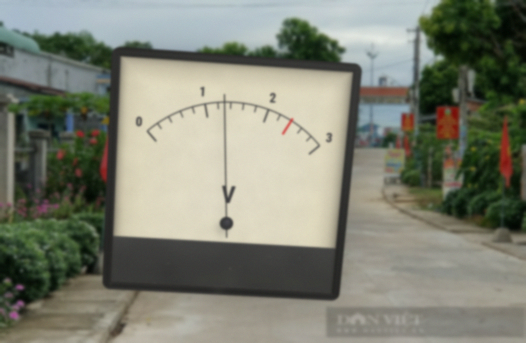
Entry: 1.3 V
